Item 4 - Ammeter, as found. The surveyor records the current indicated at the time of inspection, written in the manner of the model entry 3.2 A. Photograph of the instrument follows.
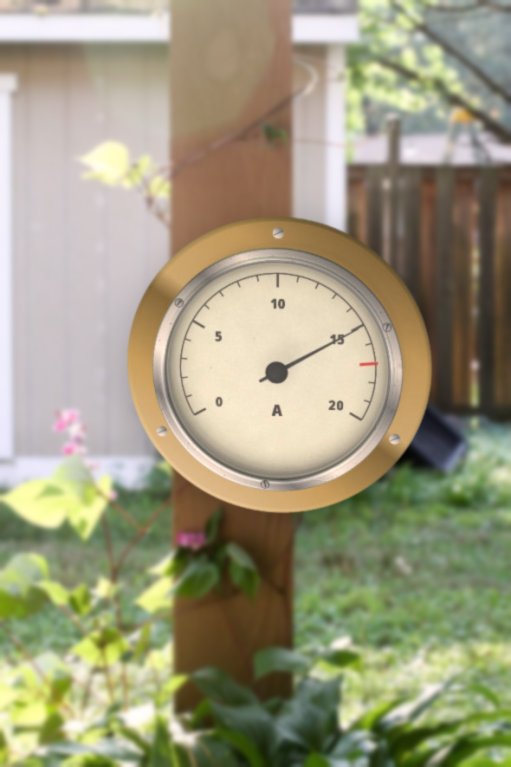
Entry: 15 A
